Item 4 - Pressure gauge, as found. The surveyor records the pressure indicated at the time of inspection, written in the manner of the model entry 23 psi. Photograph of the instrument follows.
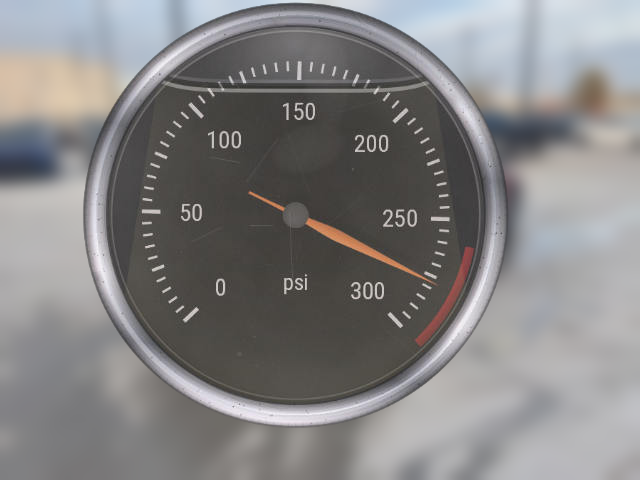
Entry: 277.5 psi
